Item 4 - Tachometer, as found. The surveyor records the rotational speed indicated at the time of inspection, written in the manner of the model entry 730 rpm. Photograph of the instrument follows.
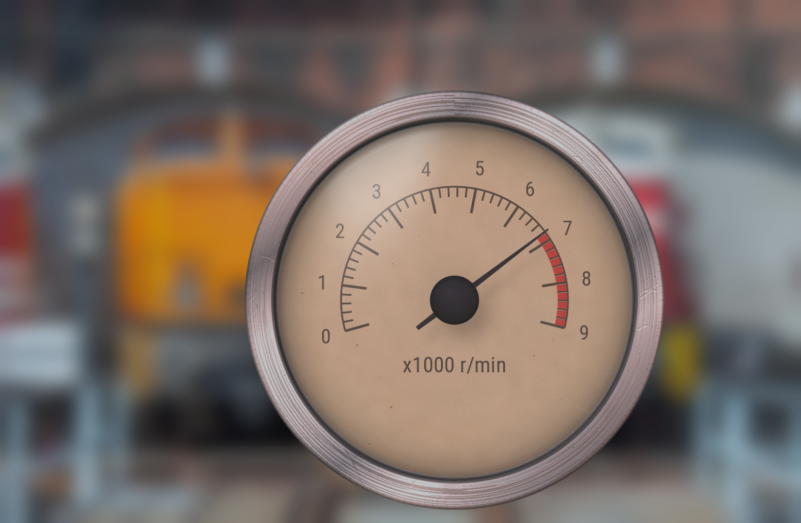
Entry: 6800 rpm
